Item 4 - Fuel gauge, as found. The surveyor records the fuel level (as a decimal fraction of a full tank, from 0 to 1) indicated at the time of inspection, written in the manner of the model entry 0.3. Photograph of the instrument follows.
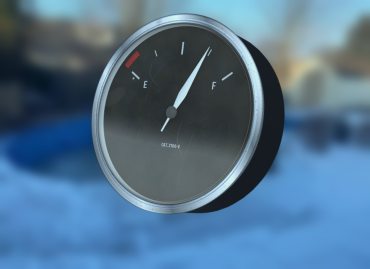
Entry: 0.75
